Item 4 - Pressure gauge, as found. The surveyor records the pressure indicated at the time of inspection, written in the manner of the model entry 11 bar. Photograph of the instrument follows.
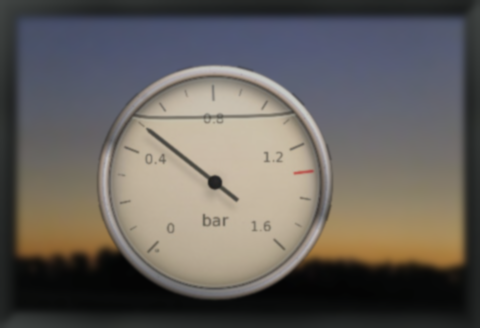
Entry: 0.5 bar
